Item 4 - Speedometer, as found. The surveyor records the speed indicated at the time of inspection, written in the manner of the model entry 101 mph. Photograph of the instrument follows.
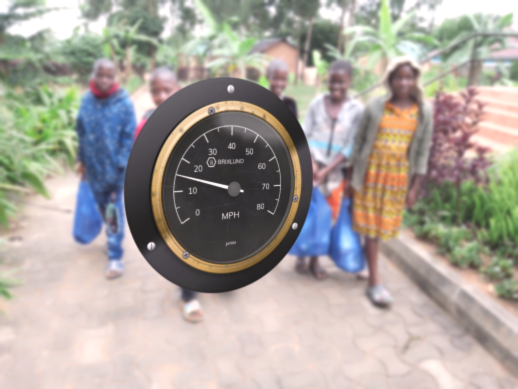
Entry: 15 mph
